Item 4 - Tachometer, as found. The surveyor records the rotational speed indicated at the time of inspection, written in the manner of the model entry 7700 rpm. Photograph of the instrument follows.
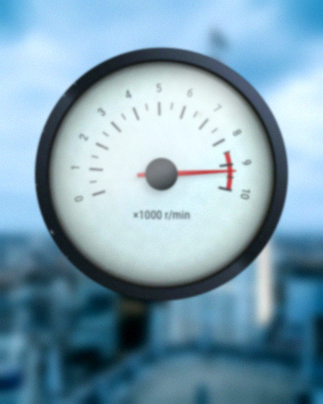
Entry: 9250 rpm
